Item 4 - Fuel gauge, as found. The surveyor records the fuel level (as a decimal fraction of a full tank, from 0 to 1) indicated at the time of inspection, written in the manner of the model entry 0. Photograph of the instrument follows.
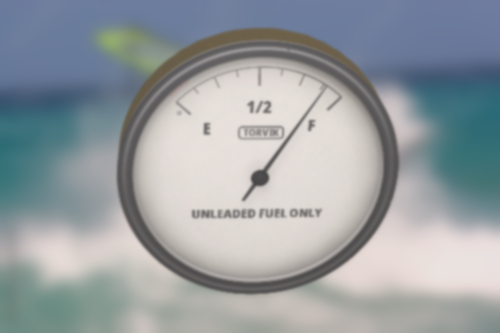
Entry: 0.875
